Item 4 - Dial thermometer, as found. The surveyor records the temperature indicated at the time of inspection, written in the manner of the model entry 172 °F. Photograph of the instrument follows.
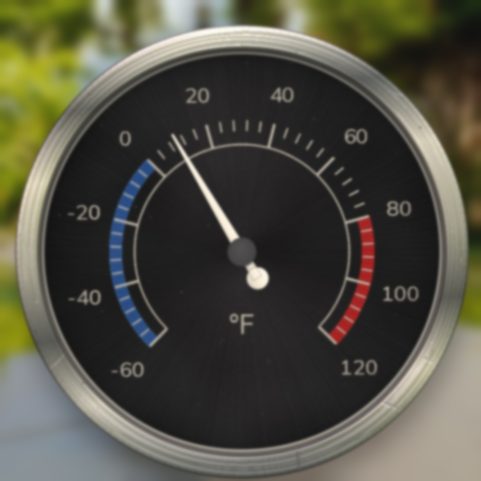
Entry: 10 °F
